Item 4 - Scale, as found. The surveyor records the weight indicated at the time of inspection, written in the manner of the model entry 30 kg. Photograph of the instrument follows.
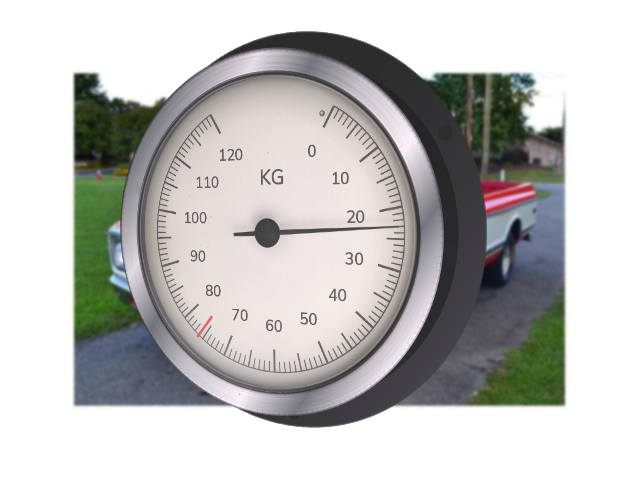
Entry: 23 kg
